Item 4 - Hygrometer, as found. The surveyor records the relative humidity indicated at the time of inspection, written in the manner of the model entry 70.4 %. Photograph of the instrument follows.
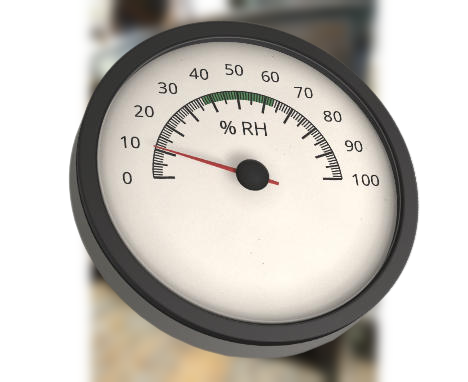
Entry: 10 %
